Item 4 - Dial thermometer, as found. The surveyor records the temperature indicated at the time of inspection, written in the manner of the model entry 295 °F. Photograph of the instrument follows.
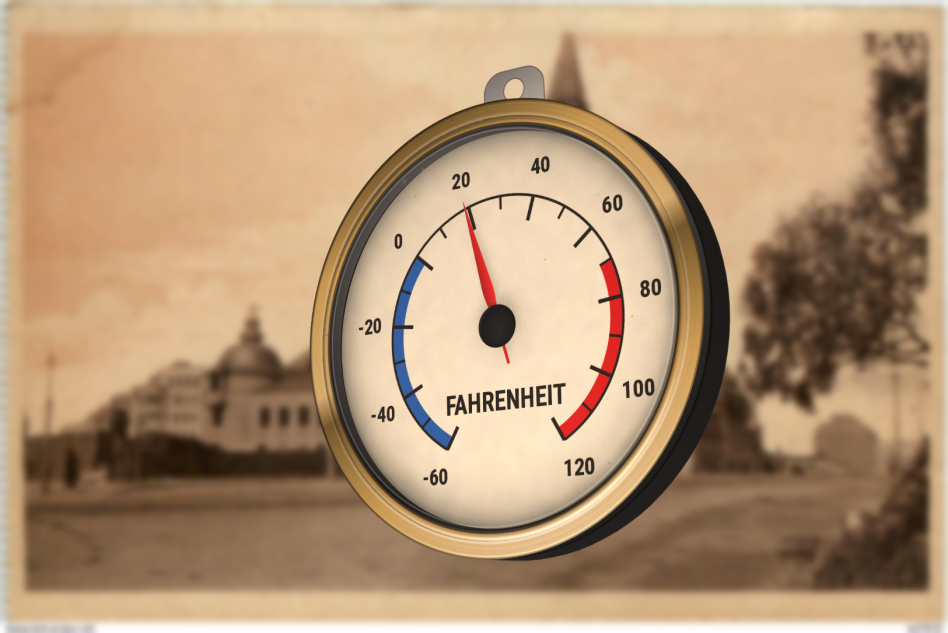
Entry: 20 °F
